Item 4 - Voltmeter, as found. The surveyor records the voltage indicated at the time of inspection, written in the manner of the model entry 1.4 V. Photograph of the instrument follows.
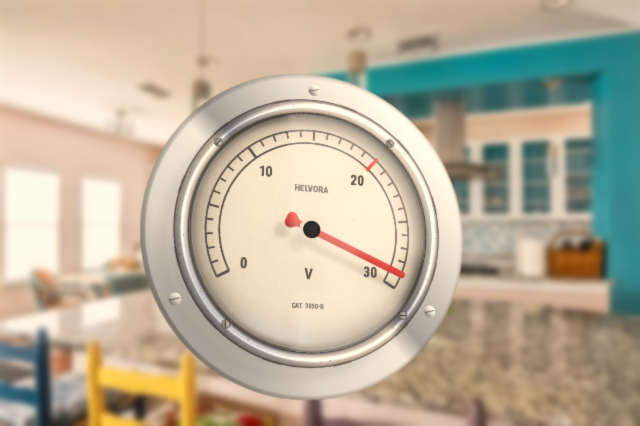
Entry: 29 V
